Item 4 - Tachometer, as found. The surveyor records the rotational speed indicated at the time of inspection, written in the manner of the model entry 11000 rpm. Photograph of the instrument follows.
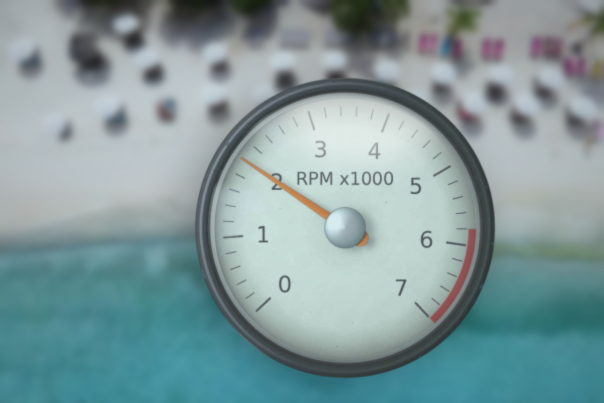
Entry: 2000 rpm
